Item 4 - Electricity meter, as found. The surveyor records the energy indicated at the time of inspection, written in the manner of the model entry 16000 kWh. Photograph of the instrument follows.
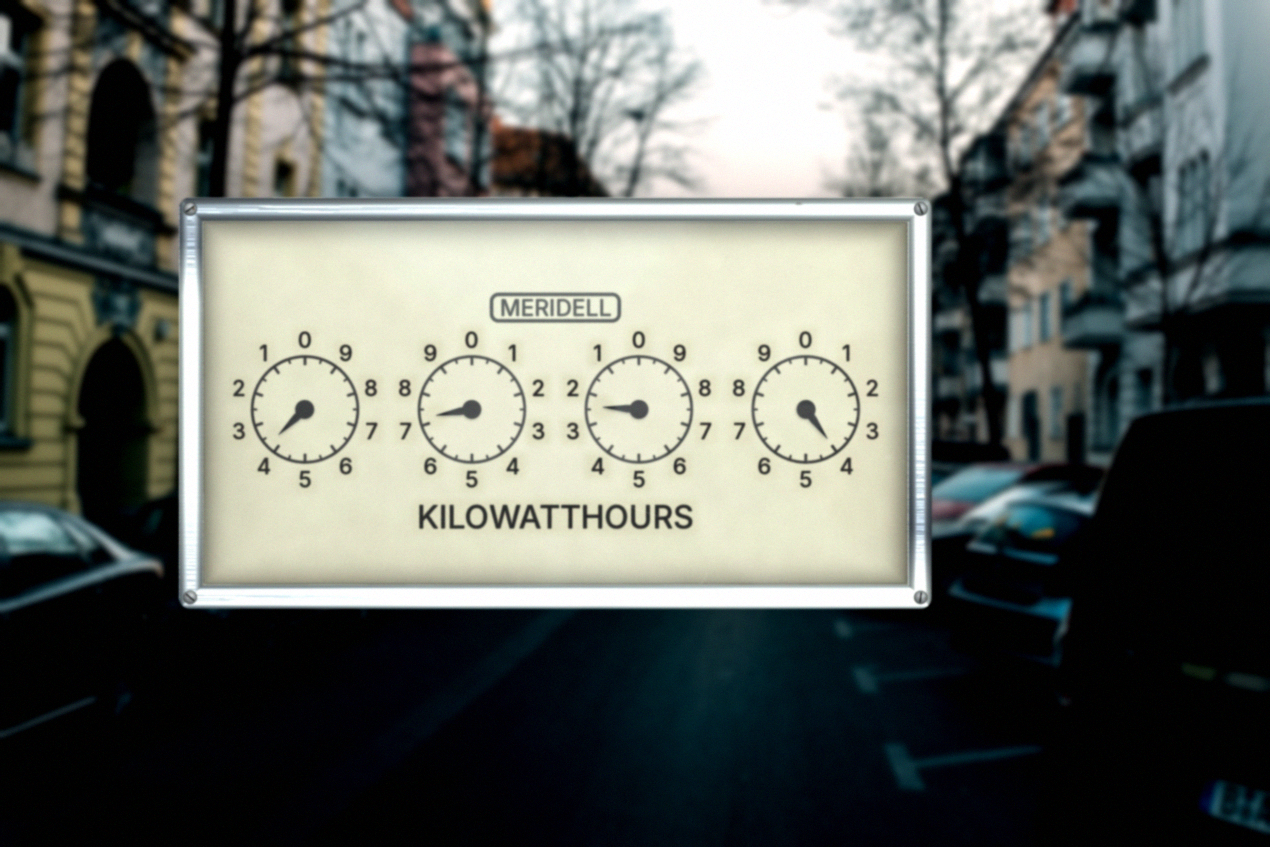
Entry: 3724 kWh
